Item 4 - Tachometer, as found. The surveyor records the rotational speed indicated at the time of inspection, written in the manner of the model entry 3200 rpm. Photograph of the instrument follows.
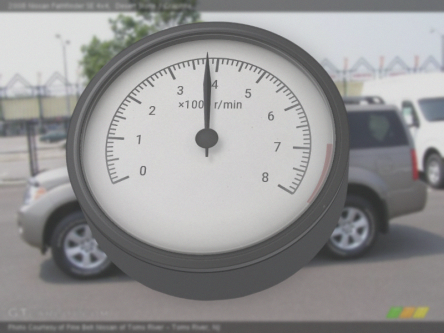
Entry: 3800 rpm
